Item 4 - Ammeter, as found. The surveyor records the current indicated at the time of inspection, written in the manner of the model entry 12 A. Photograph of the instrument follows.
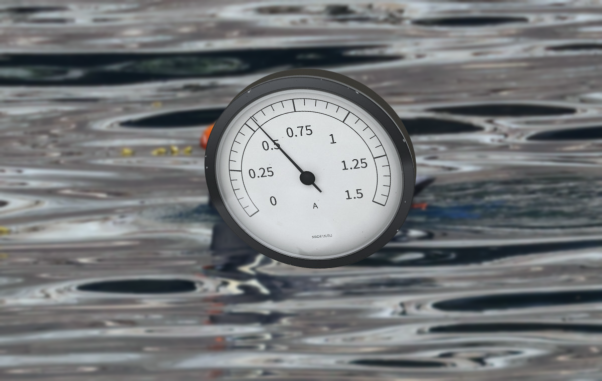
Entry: 0.55 A
